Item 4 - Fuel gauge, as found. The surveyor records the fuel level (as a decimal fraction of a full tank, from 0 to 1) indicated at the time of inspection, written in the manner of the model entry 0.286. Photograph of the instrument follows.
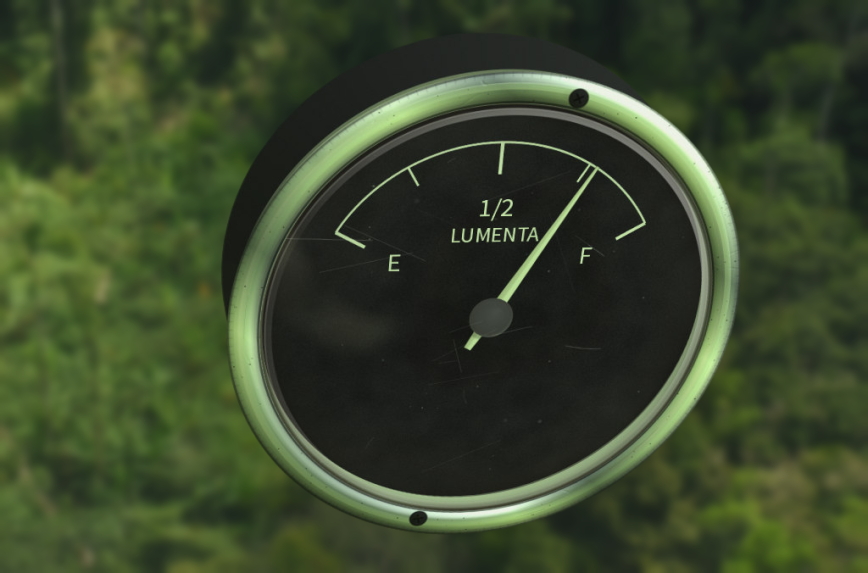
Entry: 0.75
